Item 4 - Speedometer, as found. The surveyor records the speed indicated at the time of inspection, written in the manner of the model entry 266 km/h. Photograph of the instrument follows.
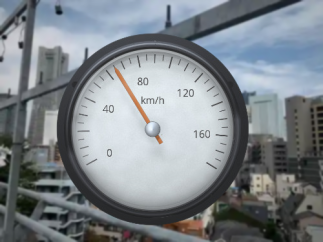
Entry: 65 km/h
